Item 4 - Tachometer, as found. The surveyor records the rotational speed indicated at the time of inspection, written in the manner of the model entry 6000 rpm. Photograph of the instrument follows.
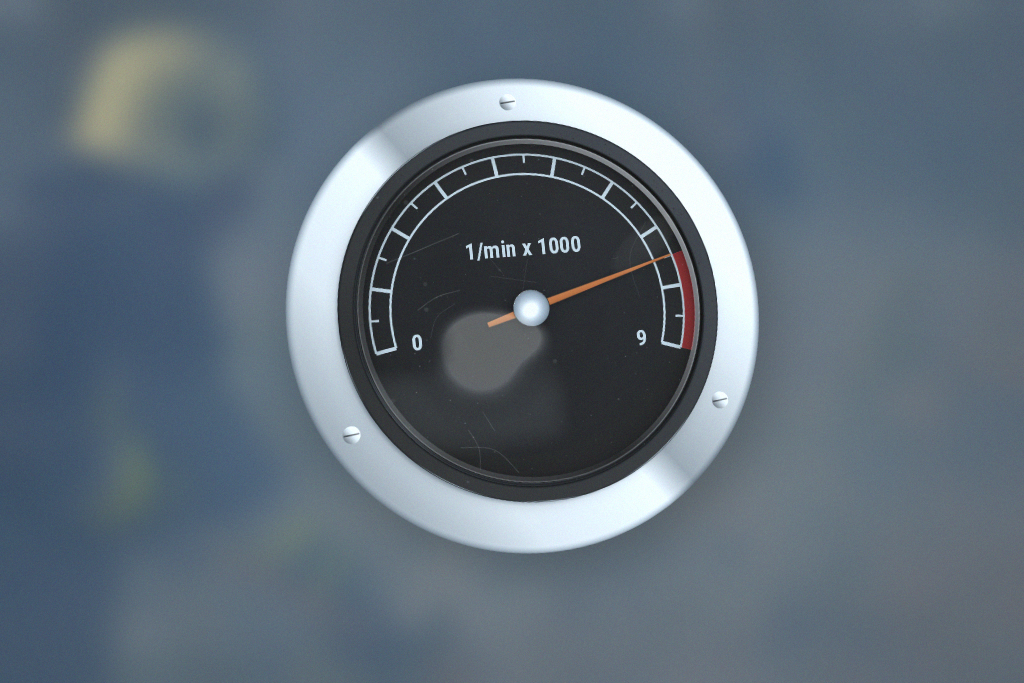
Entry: 7500 rpm
